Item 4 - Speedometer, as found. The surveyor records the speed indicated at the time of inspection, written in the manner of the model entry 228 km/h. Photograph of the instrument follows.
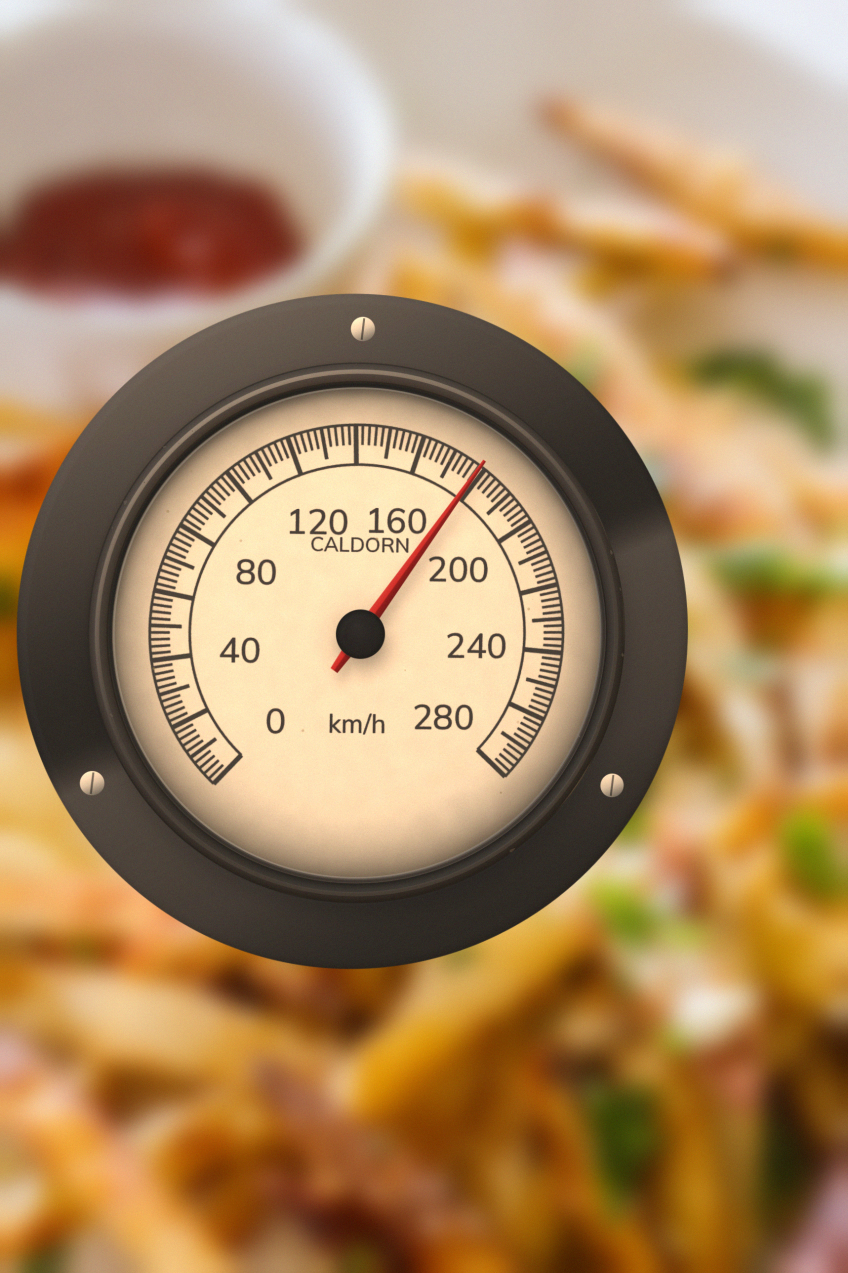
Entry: 178 km/h
